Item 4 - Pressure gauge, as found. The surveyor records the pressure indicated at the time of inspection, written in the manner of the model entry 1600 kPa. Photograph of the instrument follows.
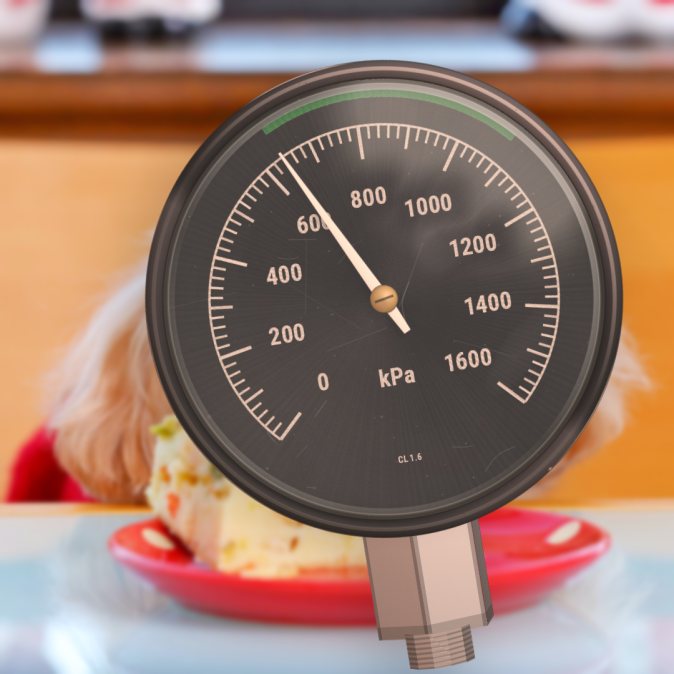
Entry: 640 kPa
